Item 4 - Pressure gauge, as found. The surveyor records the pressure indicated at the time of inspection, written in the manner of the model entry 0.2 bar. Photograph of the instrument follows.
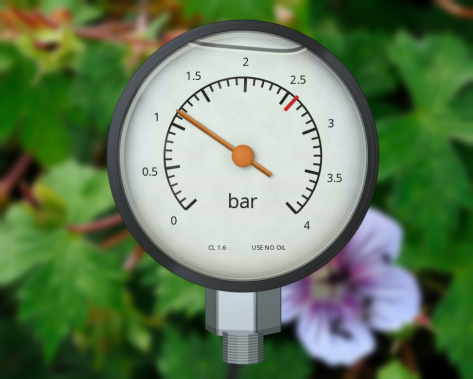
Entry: 1.15 bar
